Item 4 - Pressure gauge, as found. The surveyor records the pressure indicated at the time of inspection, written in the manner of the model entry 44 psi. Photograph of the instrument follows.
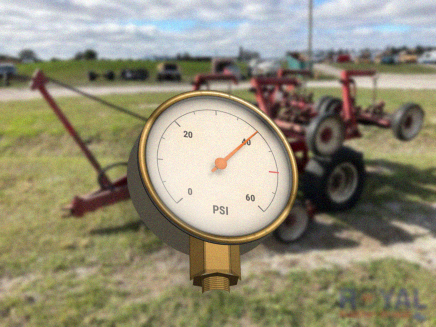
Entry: 40 psi
